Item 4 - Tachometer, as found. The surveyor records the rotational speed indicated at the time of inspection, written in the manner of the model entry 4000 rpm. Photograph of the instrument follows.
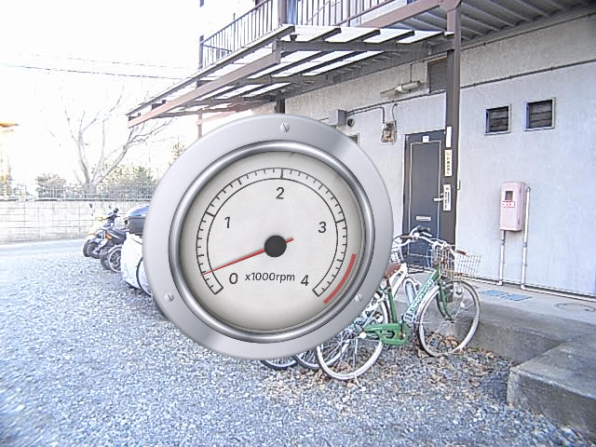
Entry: 300 rpm
